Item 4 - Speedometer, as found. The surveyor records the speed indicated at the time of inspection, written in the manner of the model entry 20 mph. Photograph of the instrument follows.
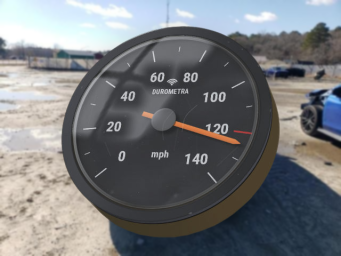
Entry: 125 mph
